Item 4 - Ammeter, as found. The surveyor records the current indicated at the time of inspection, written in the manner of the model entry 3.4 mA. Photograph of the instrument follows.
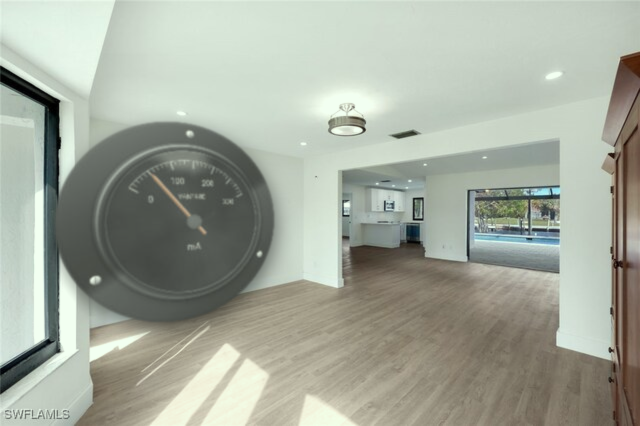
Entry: 50 mA
